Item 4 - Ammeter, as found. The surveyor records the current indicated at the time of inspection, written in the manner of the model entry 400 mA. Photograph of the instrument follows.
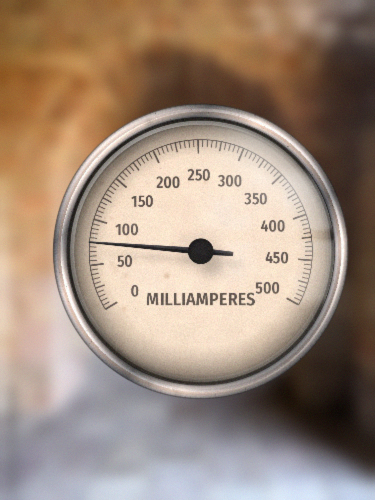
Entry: 75 mA
